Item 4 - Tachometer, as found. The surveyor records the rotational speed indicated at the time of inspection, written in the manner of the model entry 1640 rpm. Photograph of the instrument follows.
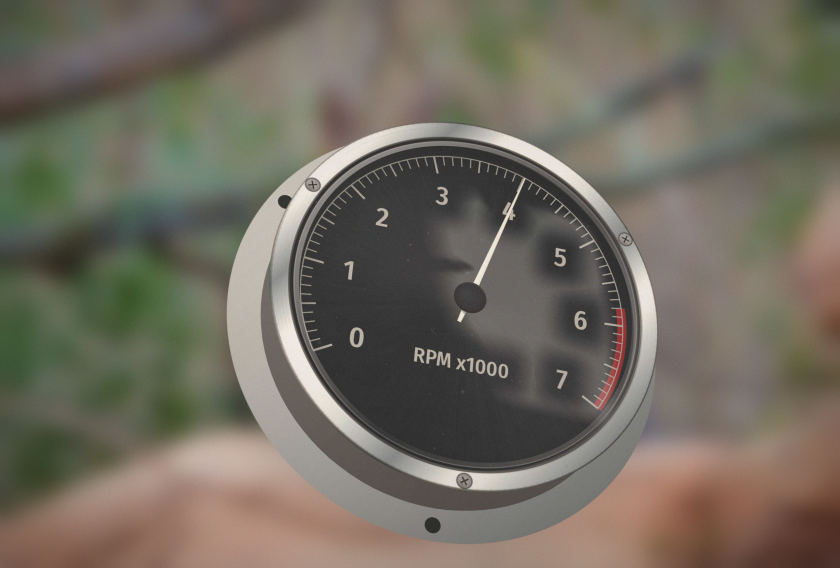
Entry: 4000 rpm
